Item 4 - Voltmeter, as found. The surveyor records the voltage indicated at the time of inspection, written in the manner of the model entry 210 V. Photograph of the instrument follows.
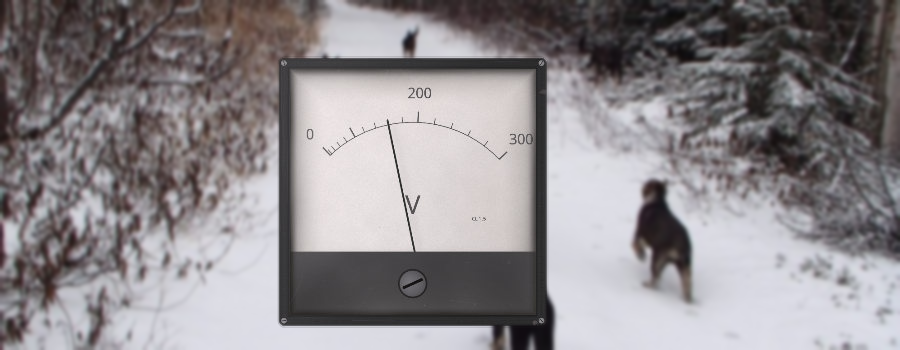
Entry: 160 V
